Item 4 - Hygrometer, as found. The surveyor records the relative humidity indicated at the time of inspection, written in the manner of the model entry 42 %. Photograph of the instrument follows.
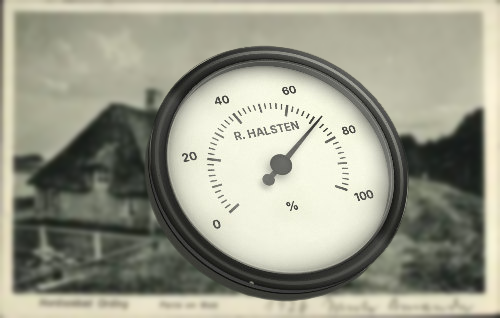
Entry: 72 %
